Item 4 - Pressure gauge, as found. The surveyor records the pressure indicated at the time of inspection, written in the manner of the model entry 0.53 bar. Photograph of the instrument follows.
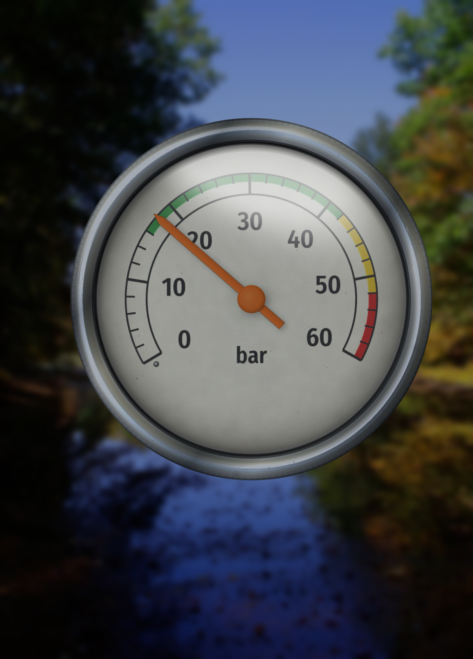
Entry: 18 bar
